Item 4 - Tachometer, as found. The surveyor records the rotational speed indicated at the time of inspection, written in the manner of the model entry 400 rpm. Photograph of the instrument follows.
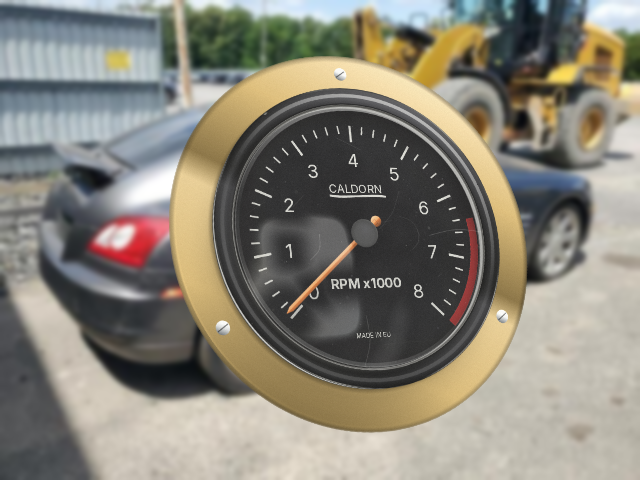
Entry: 100 rpm
